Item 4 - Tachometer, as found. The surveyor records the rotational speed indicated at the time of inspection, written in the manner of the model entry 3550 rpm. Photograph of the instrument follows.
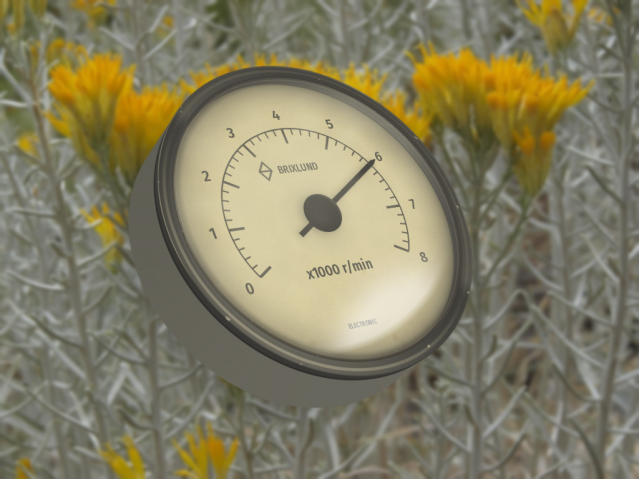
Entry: 6000 rpm
